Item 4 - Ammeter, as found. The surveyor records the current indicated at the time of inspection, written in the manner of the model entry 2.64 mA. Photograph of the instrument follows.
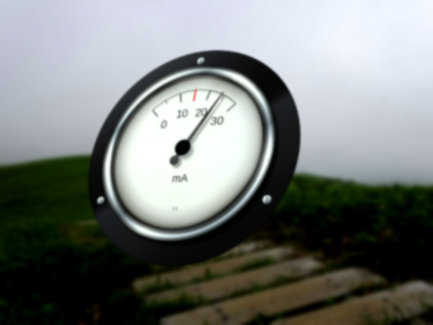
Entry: 25 mA
